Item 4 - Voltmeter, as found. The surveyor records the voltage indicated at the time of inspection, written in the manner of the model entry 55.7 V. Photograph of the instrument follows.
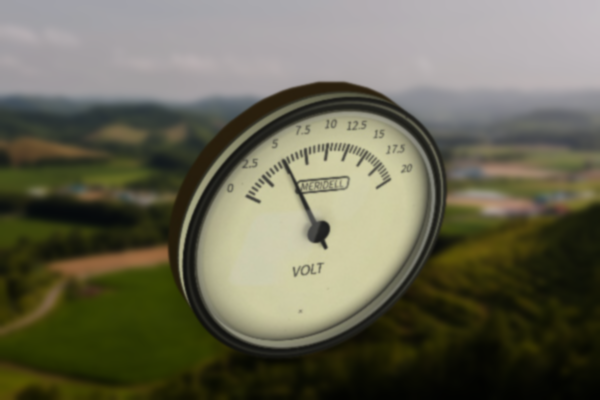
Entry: 5 V
